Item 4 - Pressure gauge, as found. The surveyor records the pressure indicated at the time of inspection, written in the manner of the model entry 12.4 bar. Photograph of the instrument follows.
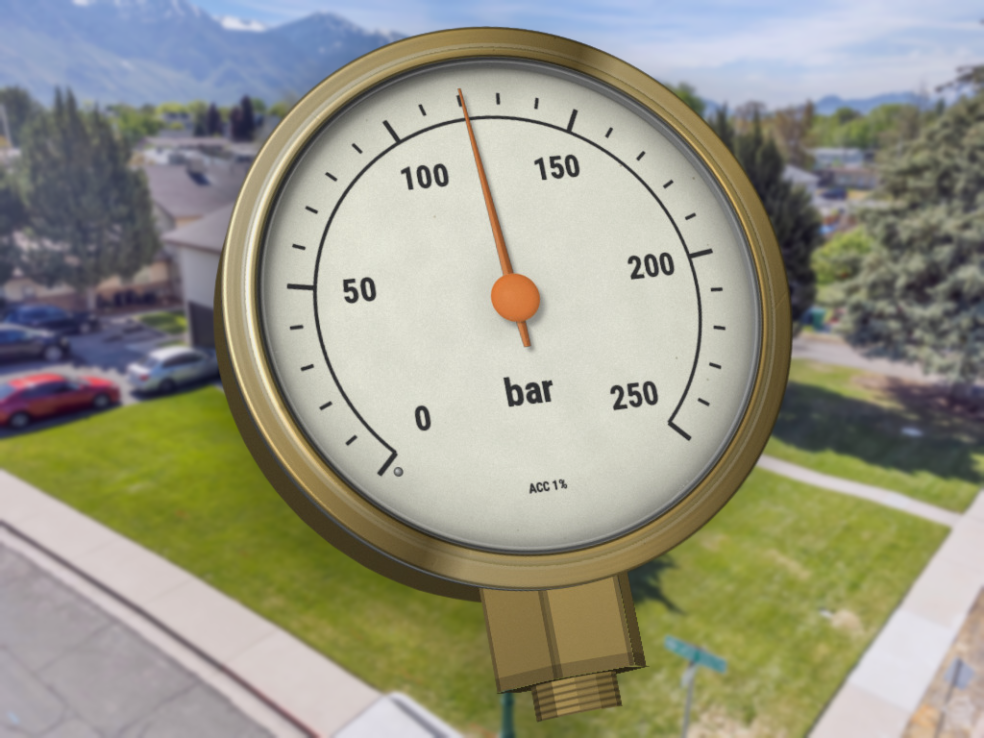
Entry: 120 bar
